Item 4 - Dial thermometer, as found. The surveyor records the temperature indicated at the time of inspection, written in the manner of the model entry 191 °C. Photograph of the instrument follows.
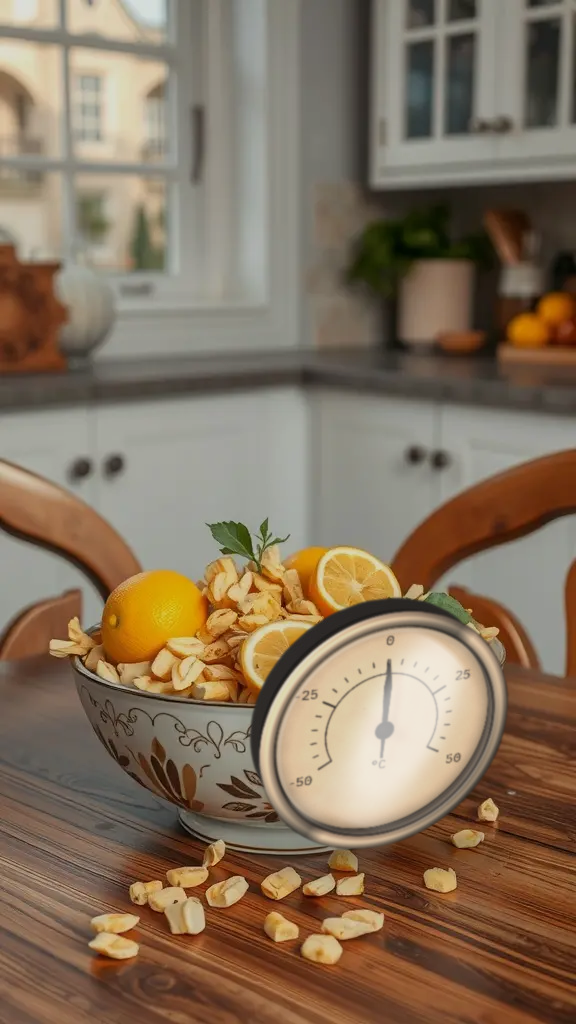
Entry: 0 °C
